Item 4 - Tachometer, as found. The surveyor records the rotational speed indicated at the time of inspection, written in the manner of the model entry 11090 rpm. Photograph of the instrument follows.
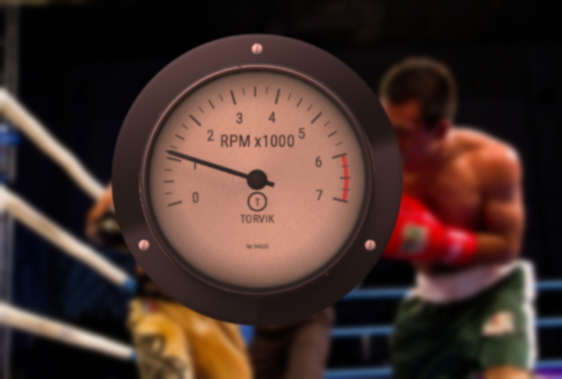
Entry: 1125 rpm
